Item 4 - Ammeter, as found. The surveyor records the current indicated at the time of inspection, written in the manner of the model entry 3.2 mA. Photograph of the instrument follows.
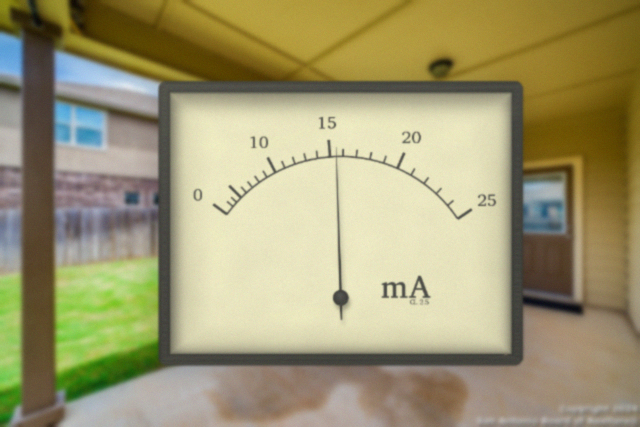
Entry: 15.5 mA
